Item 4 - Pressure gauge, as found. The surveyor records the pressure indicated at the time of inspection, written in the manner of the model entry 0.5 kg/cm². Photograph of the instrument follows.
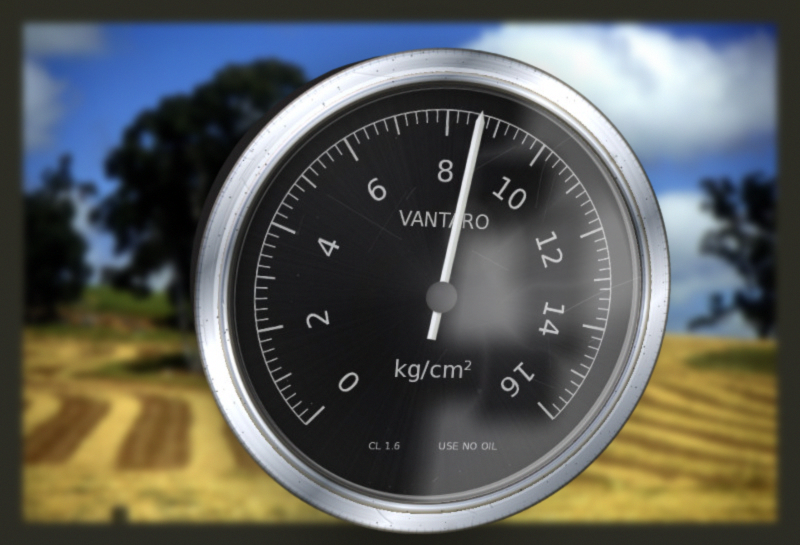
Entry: 8.6 kg/cm²
